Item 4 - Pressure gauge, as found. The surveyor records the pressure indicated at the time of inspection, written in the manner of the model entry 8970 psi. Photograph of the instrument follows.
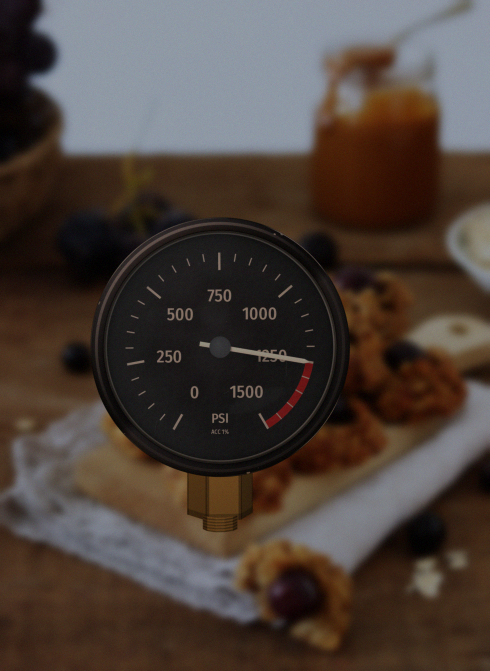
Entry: 1250 psi
